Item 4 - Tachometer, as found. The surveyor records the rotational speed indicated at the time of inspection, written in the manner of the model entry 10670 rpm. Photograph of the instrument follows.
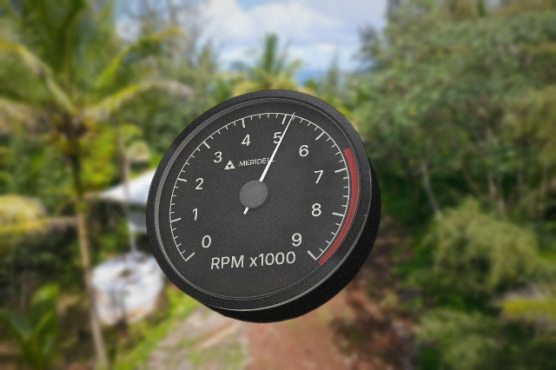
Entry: 5200 rpm
